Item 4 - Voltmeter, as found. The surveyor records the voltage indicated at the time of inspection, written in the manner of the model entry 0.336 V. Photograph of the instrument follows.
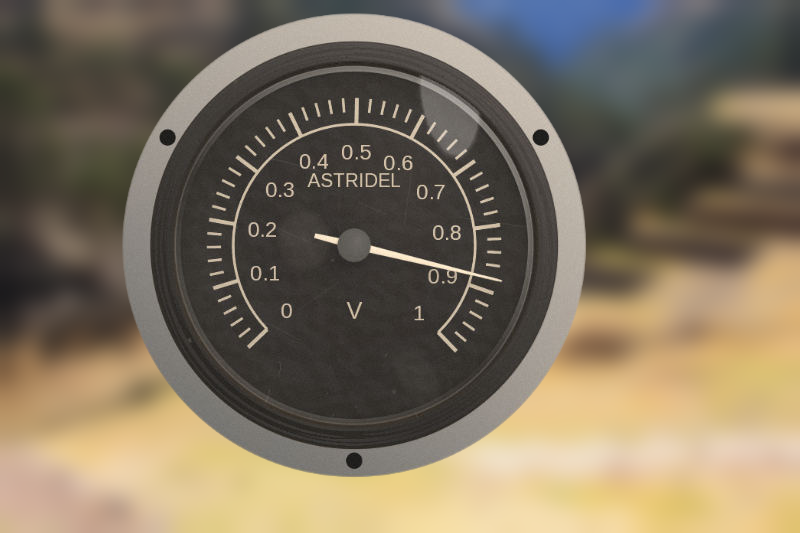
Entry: 0.88 V
